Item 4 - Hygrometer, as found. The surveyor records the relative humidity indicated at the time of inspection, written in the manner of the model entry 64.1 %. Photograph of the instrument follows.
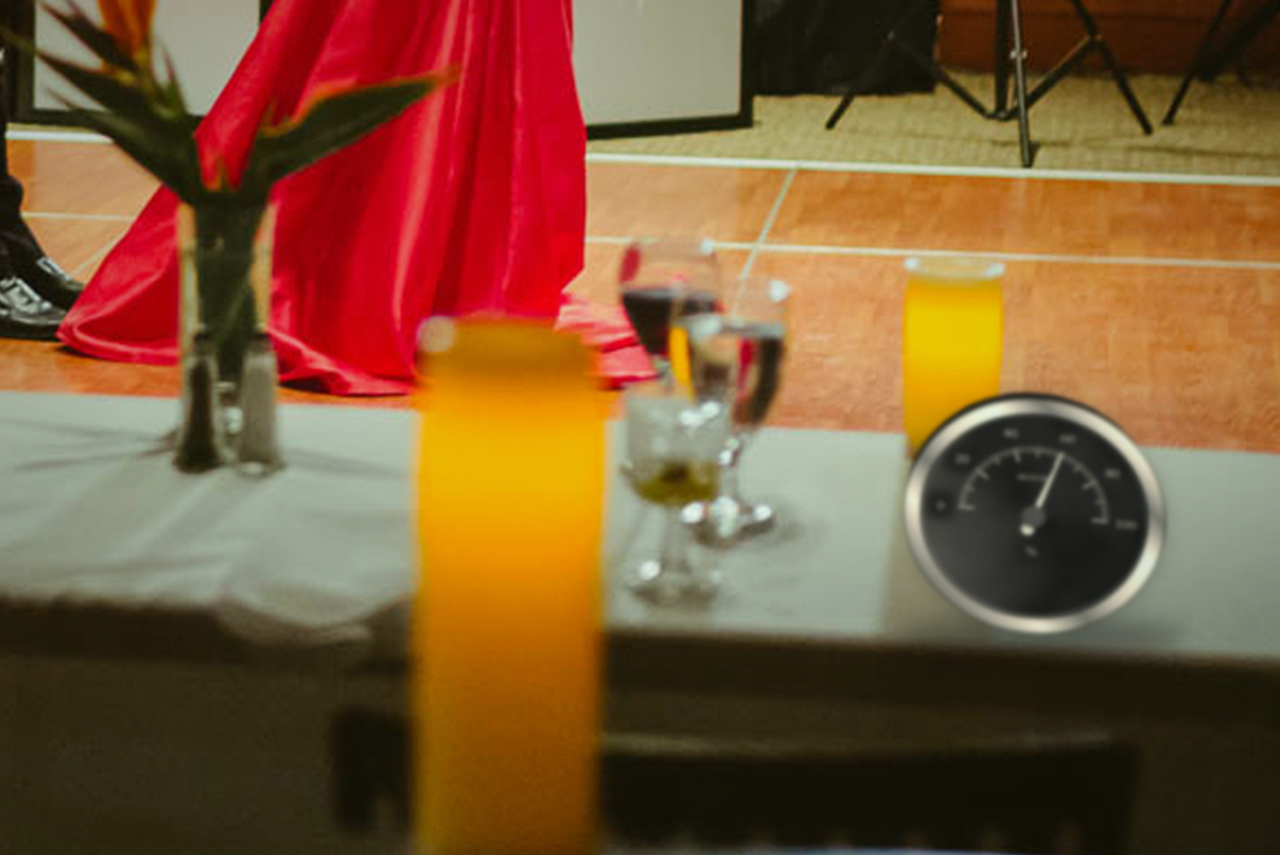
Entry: 60 %
